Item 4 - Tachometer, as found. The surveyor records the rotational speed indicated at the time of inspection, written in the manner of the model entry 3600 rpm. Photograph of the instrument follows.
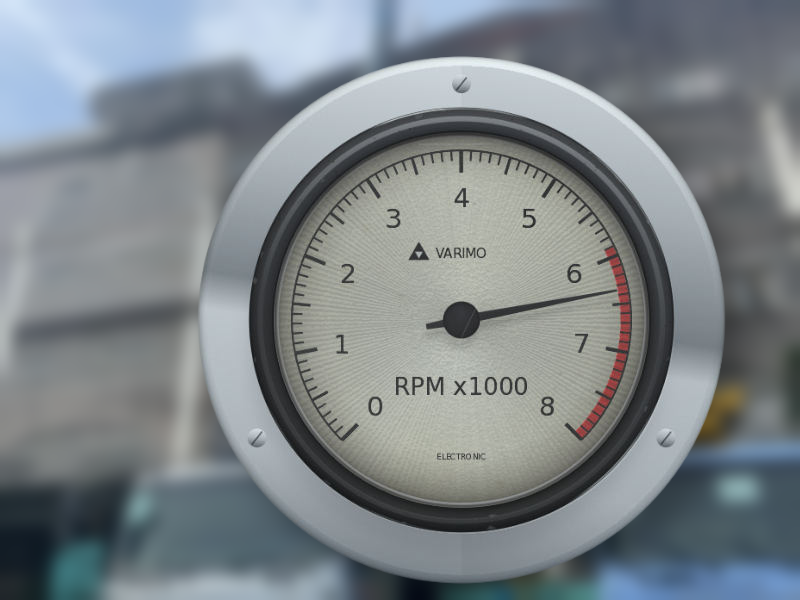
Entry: 6350 rpm
